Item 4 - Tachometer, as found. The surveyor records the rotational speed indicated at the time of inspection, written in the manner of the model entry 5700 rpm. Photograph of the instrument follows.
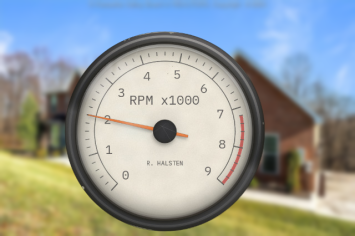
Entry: 2000 rpm
